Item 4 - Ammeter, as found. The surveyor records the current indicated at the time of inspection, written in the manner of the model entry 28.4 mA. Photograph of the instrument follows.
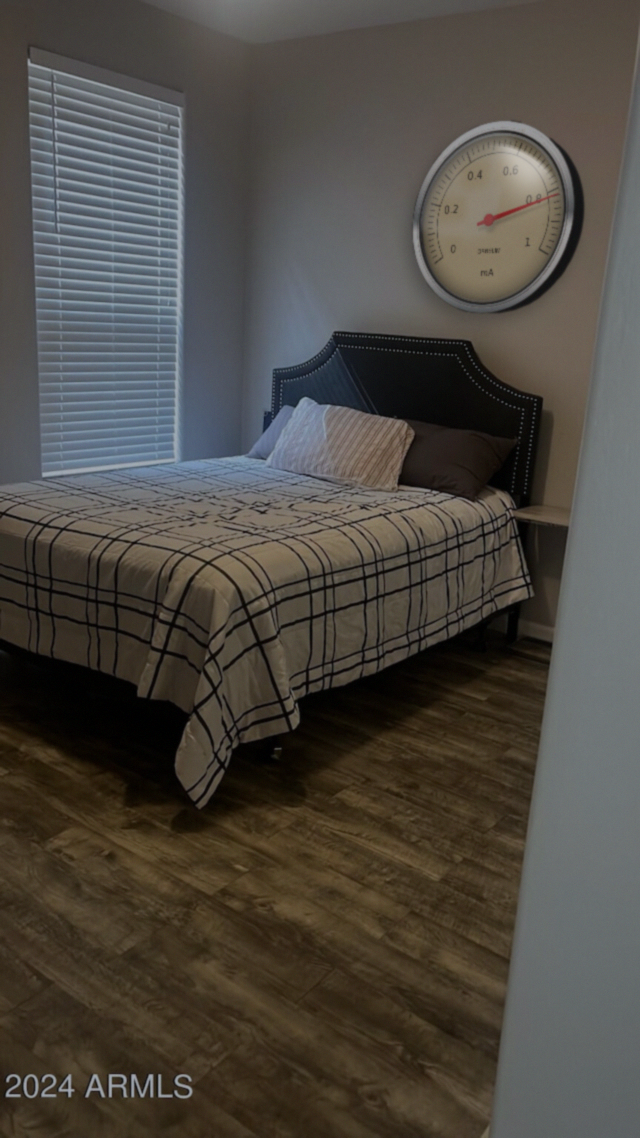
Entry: 0.82 mA
